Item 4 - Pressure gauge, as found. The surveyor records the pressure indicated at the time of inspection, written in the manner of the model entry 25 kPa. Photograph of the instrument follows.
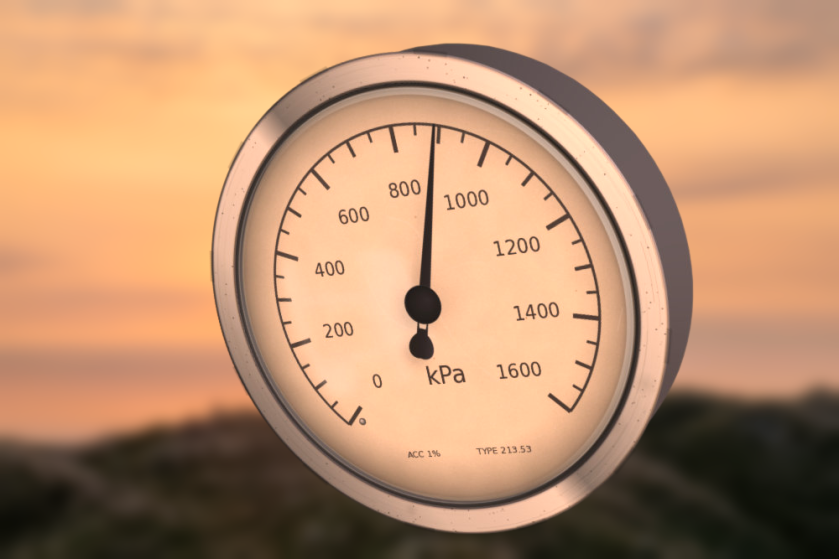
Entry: 900 kPa
